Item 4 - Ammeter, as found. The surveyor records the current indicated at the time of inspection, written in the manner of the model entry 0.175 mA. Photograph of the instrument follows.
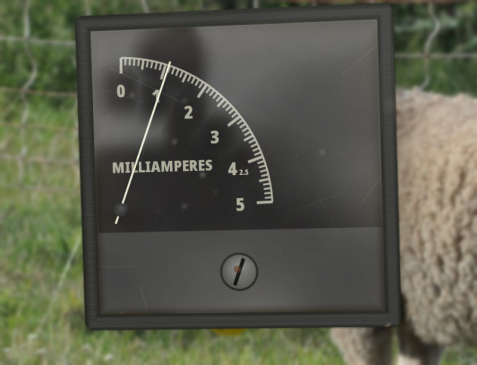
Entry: 1.1 mA
